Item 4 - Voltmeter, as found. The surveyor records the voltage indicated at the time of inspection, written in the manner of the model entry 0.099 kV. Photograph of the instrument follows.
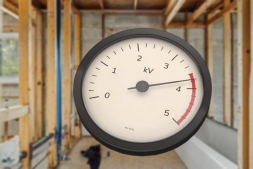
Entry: 3.8 kV
